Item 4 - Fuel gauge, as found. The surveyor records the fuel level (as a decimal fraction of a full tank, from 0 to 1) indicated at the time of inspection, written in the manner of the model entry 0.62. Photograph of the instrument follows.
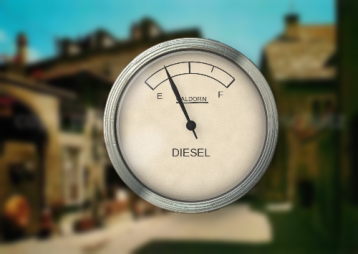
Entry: 0.25
